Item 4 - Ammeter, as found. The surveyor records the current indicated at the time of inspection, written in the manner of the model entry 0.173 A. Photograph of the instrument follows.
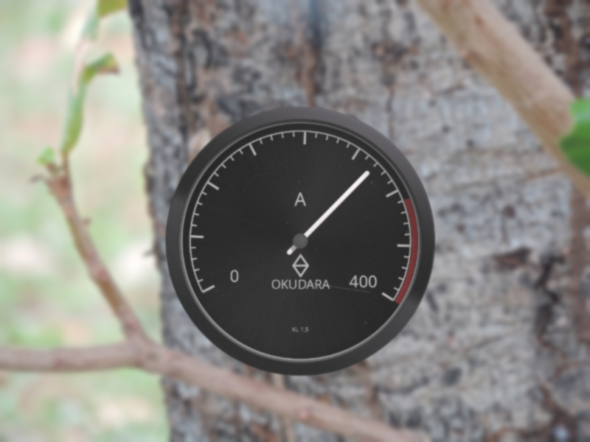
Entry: 270 A
